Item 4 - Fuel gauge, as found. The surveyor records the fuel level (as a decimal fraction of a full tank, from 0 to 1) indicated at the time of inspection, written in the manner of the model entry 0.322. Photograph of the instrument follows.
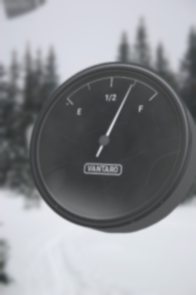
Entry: 0.75
